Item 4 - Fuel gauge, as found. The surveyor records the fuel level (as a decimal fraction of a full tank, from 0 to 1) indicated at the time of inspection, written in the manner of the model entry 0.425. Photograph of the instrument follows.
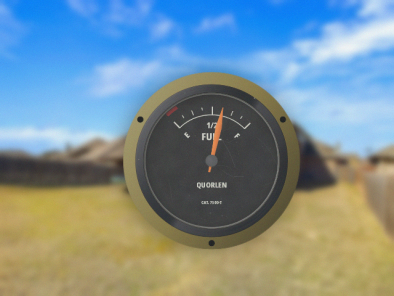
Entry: 0.625
